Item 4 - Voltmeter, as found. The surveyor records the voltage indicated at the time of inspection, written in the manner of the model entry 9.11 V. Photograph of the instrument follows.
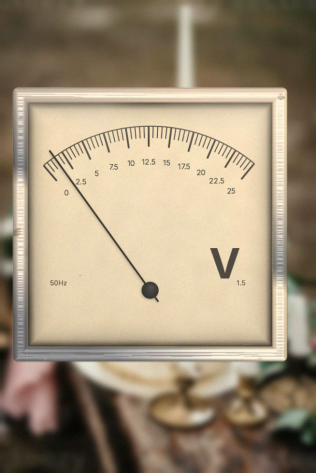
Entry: 1.5 V
